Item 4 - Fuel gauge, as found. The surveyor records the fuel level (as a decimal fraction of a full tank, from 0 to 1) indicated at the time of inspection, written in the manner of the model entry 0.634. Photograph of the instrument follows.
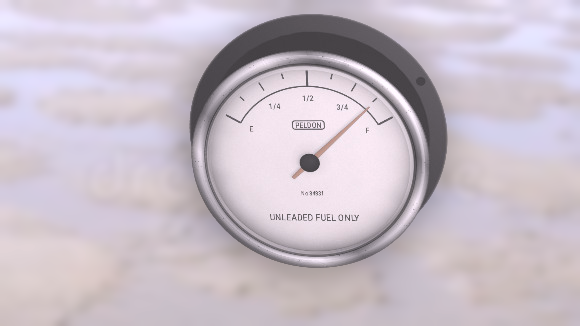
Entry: 0.875
